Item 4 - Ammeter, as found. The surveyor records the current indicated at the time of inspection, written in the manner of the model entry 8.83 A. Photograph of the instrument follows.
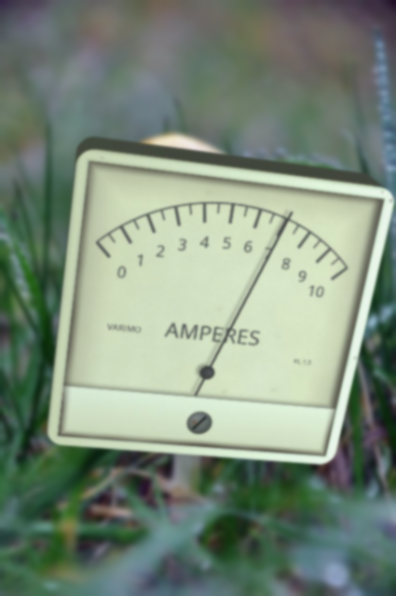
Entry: 7 A
